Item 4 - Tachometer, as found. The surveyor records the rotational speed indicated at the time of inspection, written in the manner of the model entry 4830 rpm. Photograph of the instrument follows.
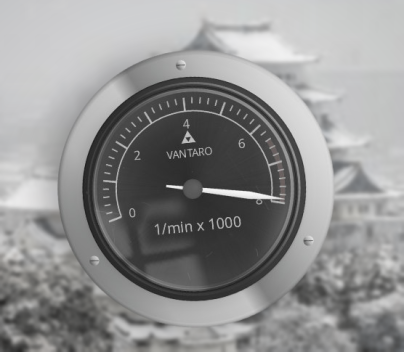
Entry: 7900 rpm
